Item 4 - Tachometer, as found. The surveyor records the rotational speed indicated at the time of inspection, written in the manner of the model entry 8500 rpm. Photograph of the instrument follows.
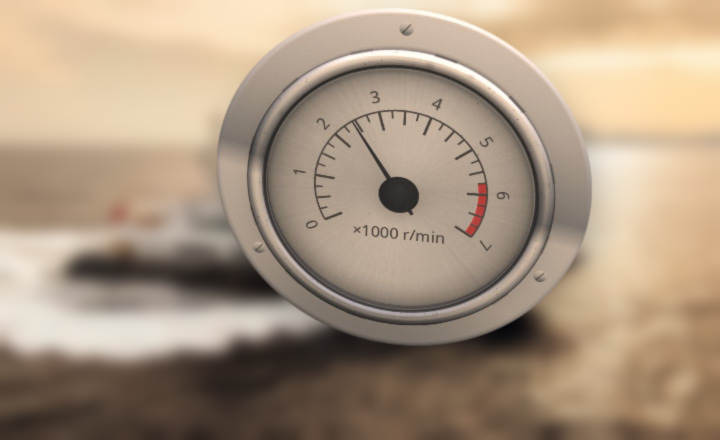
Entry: 2500 rpm
